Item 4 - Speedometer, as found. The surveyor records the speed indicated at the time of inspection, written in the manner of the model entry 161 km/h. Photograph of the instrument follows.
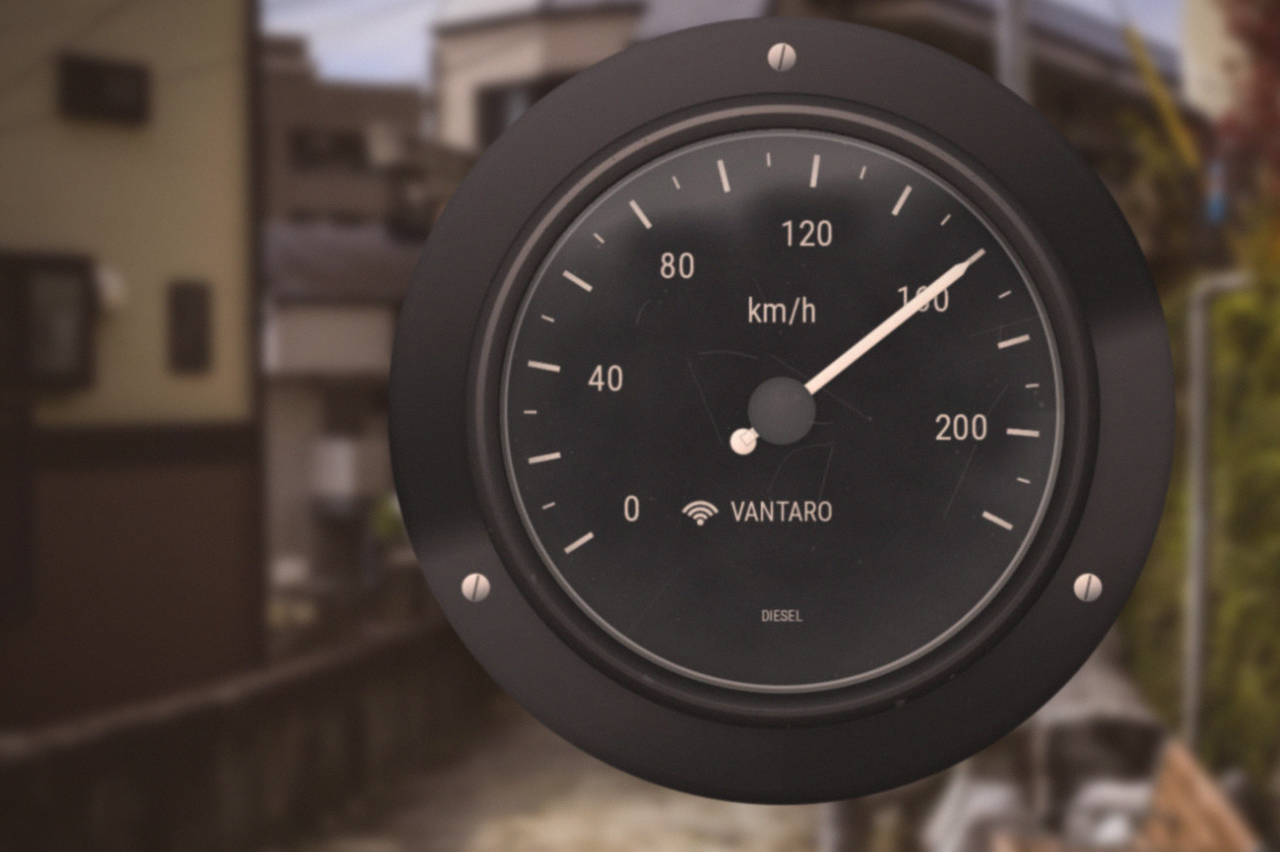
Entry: 160 km/h
